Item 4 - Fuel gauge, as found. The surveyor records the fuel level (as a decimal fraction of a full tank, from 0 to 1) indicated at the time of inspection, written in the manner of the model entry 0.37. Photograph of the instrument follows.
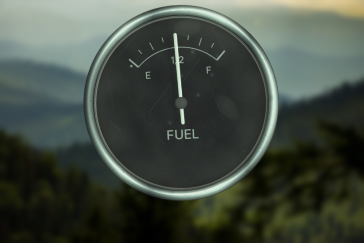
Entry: 0.5
